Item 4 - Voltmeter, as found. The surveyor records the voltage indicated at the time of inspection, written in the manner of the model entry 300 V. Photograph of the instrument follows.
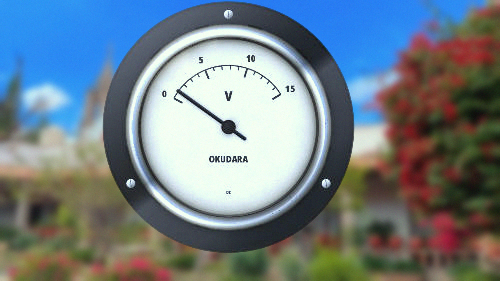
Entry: 1 V
